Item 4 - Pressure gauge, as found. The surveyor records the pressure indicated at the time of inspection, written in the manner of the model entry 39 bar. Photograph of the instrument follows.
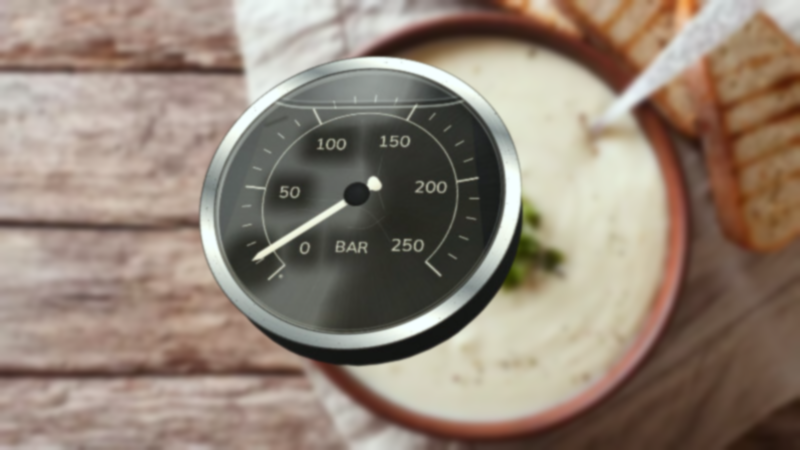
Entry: 10 bar
